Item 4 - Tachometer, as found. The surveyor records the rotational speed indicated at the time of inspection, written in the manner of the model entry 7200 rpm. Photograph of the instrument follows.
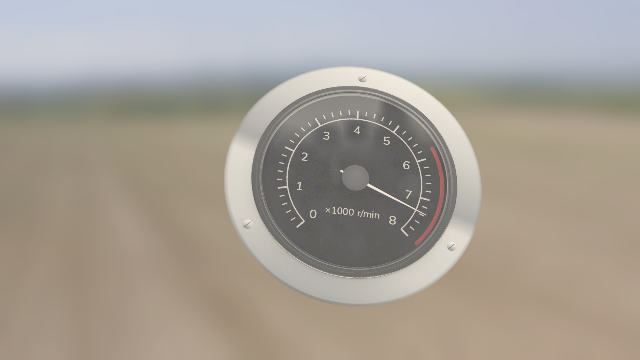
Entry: 7400 rpm
